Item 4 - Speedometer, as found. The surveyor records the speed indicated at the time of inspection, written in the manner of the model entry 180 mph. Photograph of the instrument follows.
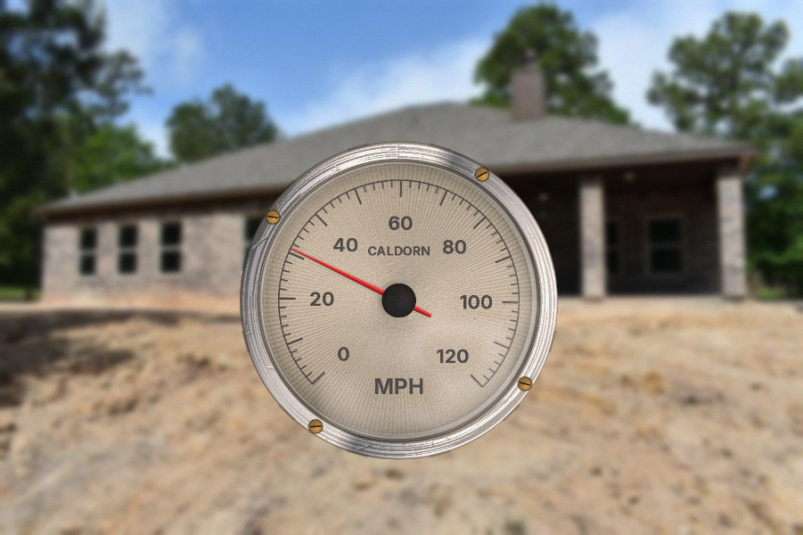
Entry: 31 mph
